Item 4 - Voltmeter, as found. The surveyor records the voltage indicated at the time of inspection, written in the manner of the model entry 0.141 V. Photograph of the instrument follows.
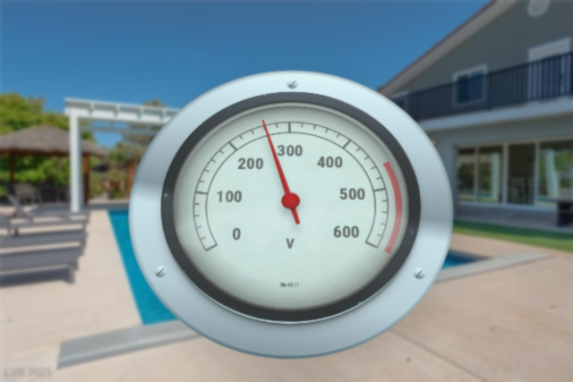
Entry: 260 V
